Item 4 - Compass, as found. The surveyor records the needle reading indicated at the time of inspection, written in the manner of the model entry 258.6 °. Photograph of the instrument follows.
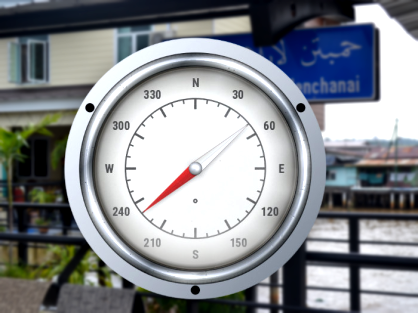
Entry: 230 °
